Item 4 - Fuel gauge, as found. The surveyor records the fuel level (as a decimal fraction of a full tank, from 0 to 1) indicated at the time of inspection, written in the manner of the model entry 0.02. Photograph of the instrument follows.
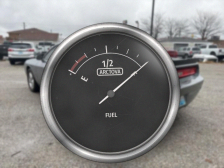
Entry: 1
